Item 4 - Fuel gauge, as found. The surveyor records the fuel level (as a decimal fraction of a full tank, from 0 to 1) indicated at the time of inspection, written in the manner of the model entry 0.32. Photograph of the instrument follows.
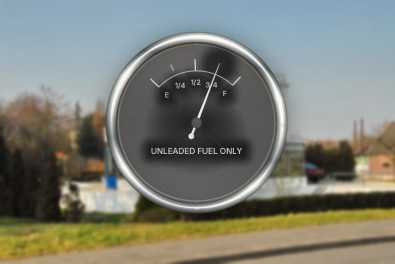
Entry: 0.75
